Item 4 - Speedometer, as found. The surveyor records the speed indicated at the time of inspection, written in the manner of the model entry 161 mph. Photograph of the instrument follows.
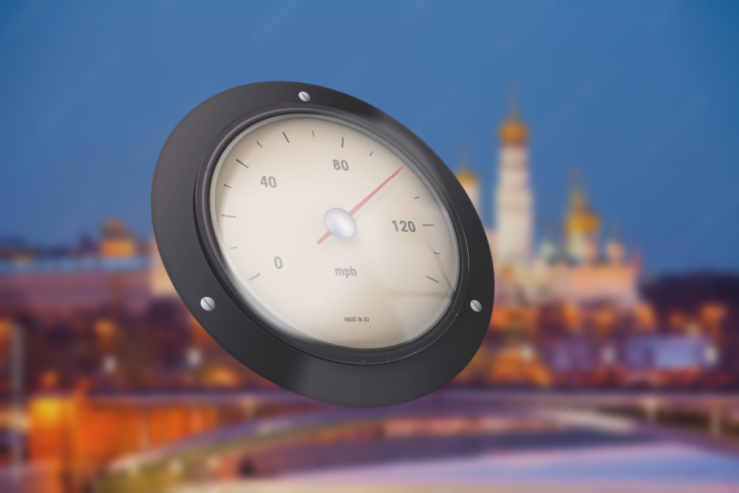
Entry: 100 mph
